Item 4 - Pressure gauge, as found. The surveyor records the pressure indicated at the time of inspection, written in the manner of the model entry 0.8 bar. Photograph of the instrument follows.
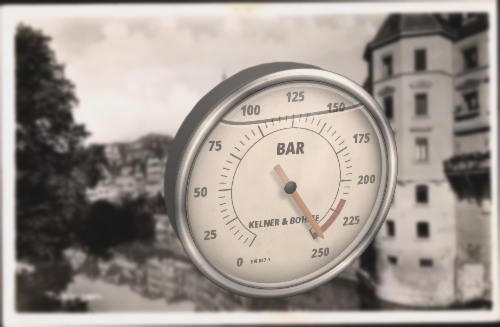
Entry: 245 bar
